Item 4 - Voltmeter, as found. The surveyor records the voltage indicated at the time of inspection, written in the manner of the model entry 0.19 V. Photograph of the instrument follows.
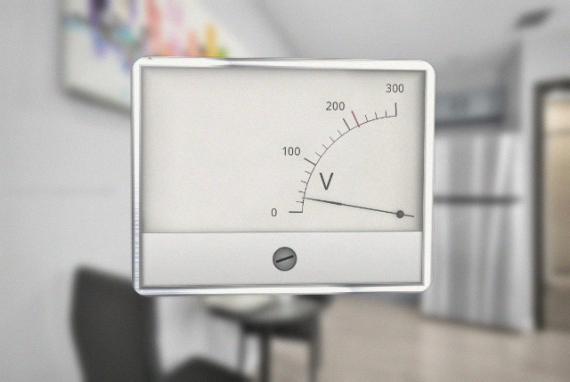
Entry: 30 V
